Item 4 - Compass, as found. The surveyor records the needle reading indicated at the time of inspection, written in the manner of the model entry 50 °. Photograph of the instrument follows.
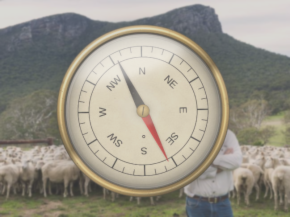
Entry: 155 °
